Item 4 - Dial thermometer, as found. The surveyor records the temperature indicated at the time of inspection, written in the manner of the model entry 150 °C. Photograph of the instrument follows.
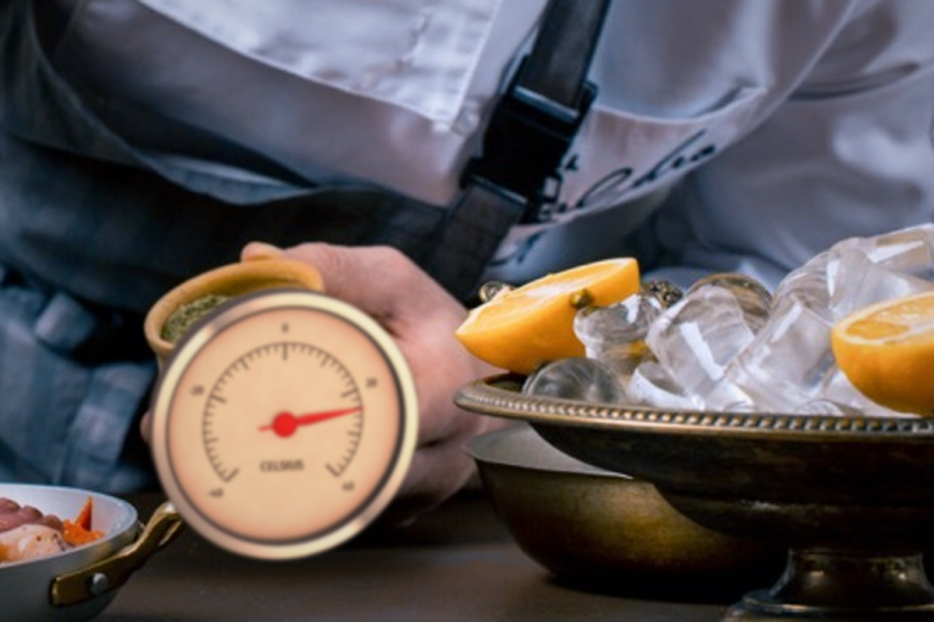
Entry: 24 °C
